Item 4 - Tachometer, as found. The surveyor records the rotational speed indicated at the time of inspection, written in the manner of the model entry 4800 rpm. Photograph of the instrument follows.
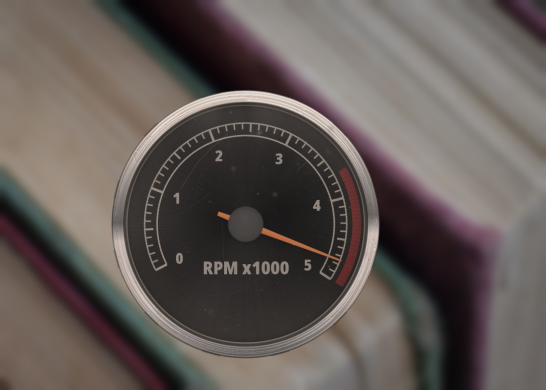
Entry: 4750 rpm
